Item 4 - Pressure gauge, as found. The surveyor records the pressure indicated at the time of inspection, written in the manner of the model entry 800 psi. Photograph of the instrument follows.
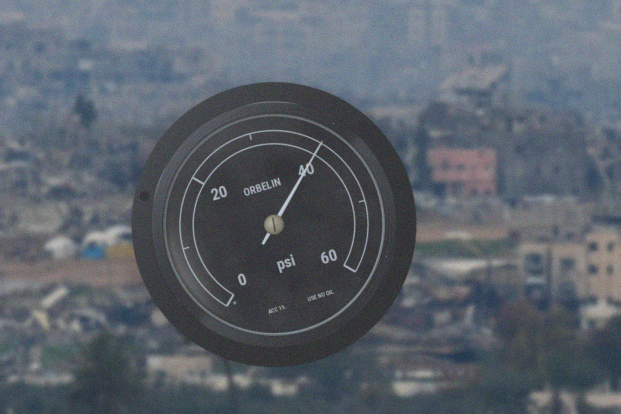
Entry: 40 psi
